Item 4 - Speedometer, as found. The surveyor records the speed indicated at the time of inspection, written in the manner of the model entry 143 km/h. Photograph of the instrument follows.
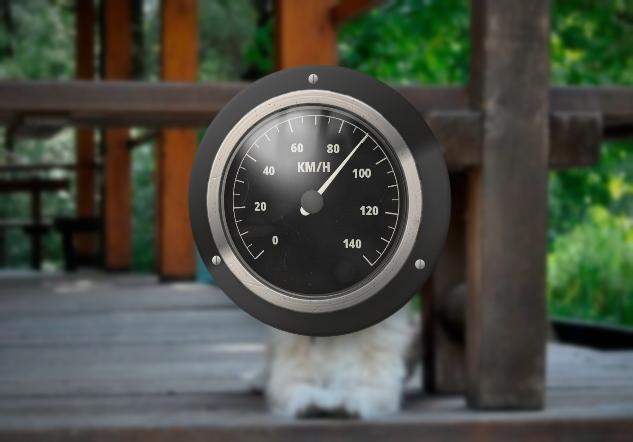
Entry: 90 km/h
